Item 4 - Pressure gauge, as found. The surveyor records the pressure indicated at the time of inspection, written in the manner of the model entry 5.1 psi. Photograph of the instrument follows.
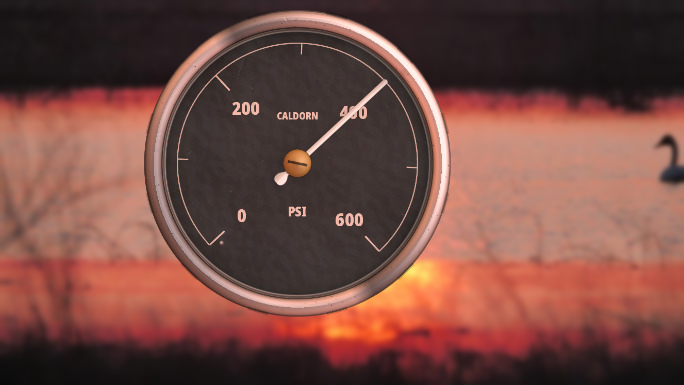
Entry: 400 psi
